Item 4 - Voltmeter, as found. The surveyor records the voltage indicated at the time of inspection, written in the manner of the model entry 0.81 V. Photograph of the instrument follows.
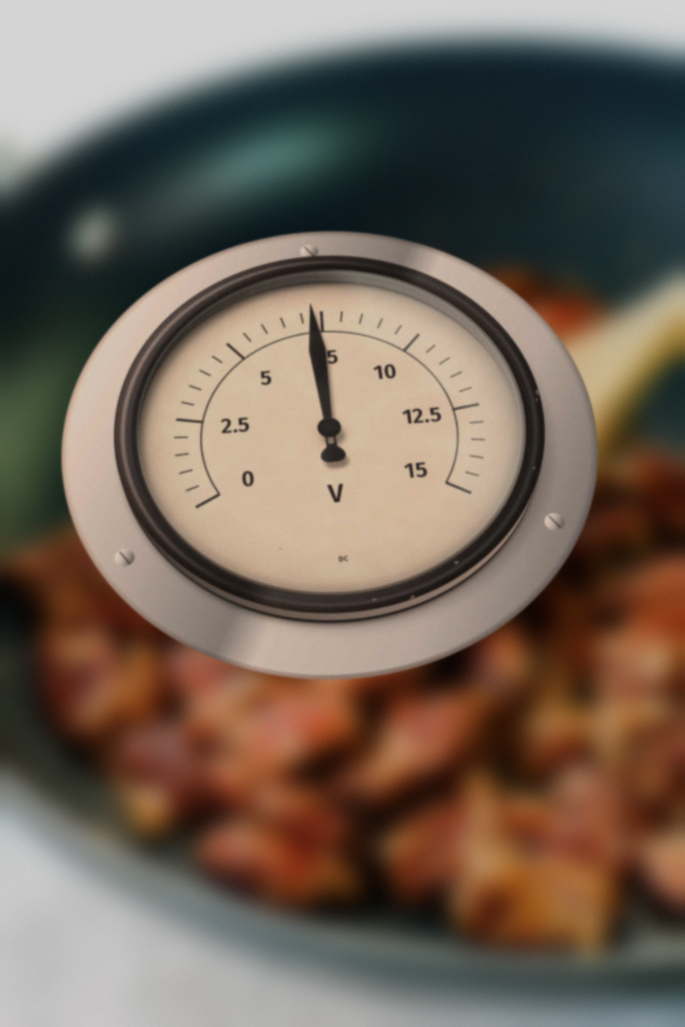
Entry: 7.25 V
